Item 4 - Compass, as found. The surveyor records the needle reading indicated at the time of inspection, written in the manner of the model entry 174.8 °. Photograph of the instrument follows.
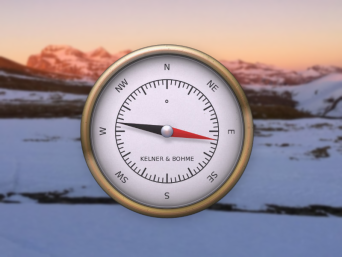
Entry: 100 °
